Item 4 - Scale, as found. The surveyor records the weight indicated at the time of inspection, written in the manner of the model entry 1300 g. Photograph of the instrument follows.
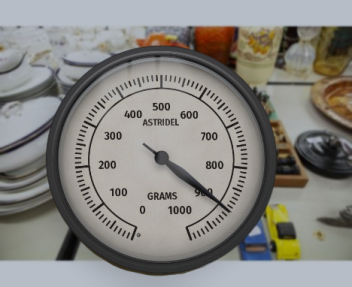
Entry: 900 g
